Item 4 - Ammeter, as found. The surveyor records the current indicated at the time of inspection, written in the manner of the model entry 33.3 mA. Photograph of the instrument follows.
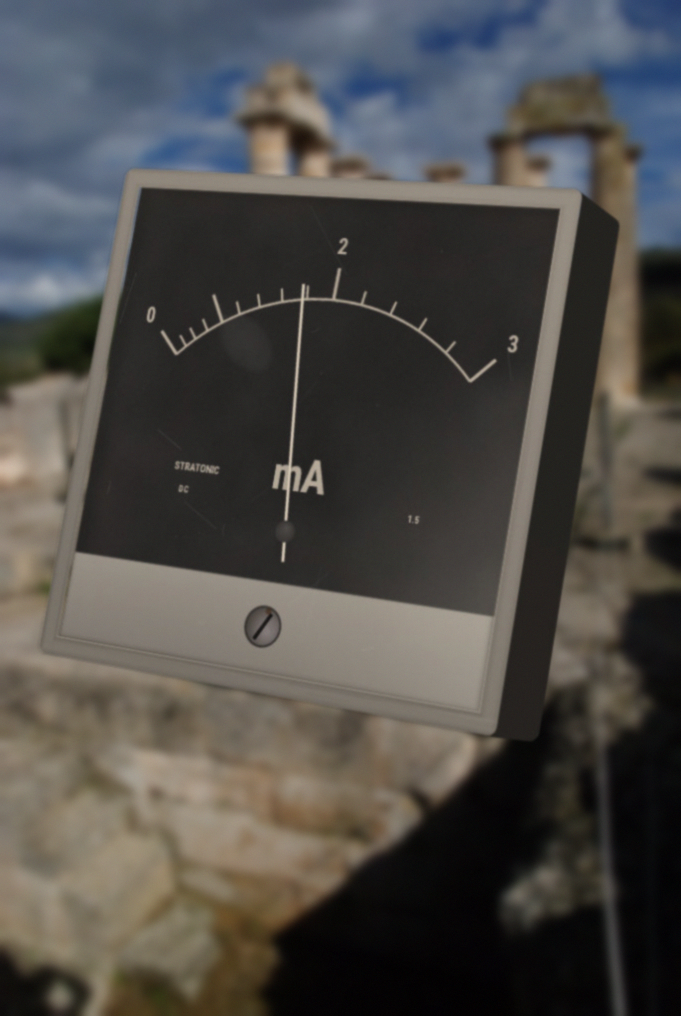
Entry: 1.8 mA
